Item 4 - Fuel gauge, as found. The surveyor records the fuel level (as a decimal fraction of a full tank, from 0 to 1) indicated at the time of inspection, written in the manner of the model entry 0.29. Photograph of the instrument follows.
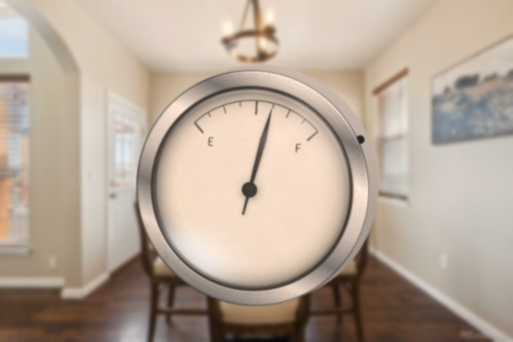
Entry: 0.625
